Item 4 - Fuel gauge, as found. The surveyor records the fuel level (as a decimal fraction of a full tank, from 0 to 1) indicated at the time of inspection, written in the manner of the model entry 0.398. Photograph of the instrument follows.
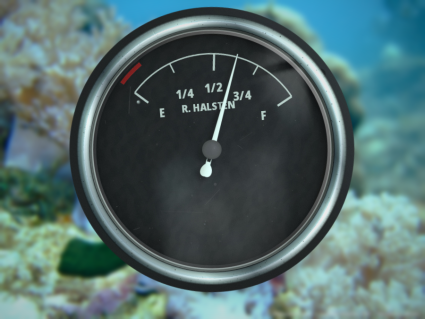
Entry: 0.625
